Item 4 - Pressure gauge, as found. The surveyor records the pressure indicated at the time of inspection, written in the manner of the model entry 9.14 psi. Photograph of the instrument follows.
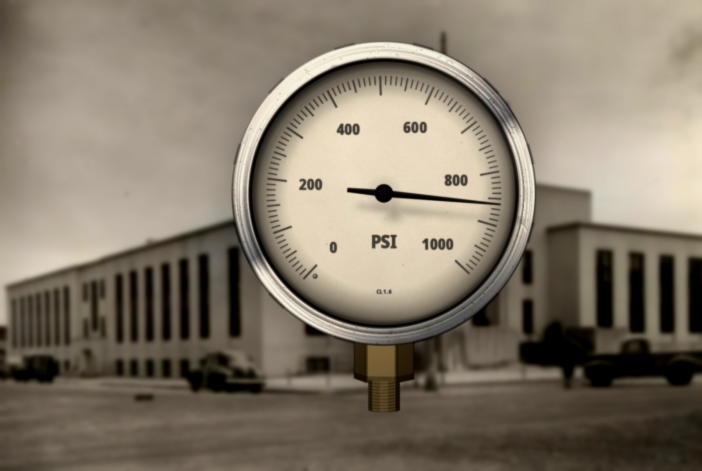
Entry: 860 psi
